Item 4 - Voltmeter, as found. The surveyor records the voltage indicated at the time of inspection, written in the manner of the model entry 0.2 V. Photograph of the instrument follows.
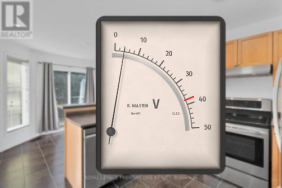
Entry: 4 V
